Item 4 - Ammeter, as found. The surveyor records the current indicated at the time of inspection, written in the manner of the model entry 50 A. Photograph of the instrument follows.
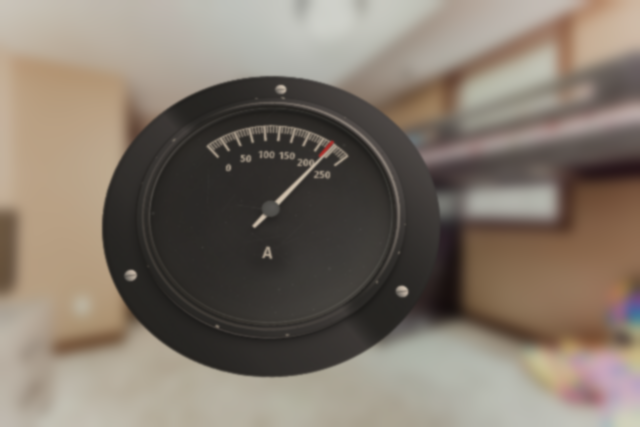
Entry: 225 A
